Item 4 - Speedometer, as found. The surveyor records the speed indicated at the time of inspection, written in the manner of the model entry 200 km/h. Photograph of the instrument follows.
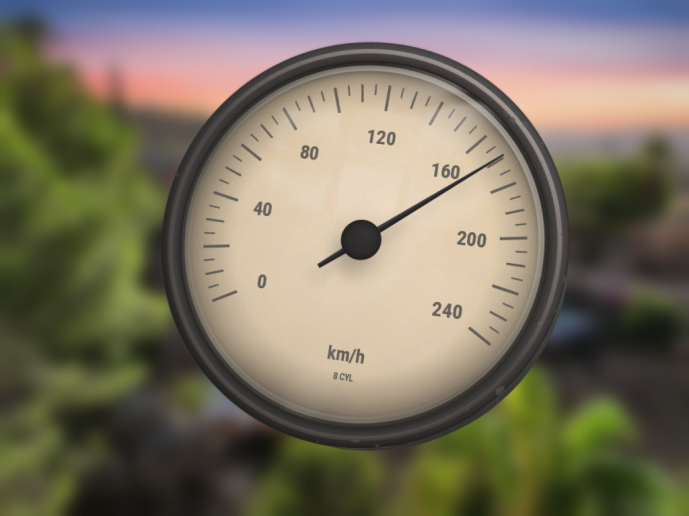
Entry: 170 km/h
